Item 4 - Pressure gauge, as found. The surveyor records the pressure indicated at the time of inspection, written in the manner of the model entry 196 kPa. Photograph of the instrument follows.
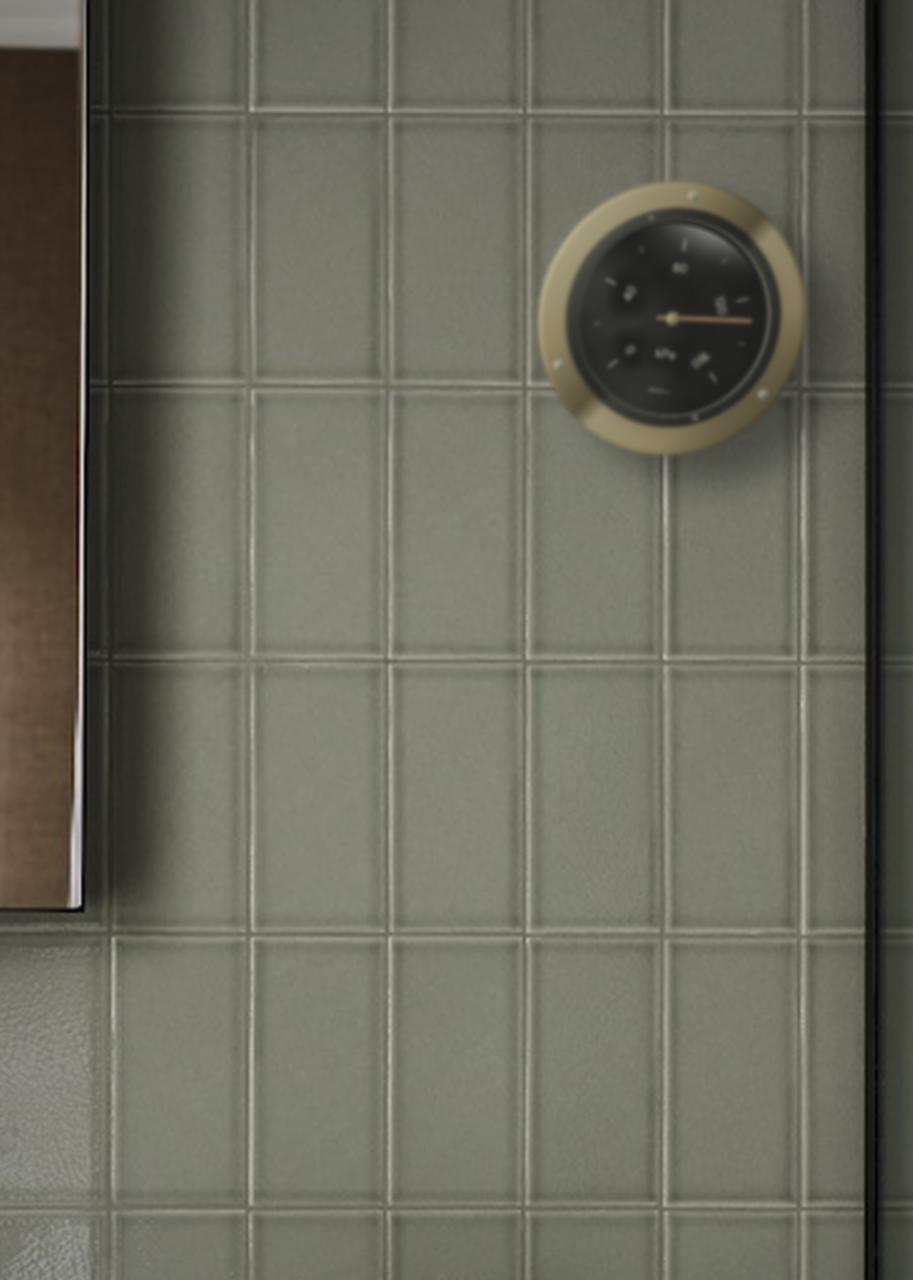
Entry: 130 kPa
